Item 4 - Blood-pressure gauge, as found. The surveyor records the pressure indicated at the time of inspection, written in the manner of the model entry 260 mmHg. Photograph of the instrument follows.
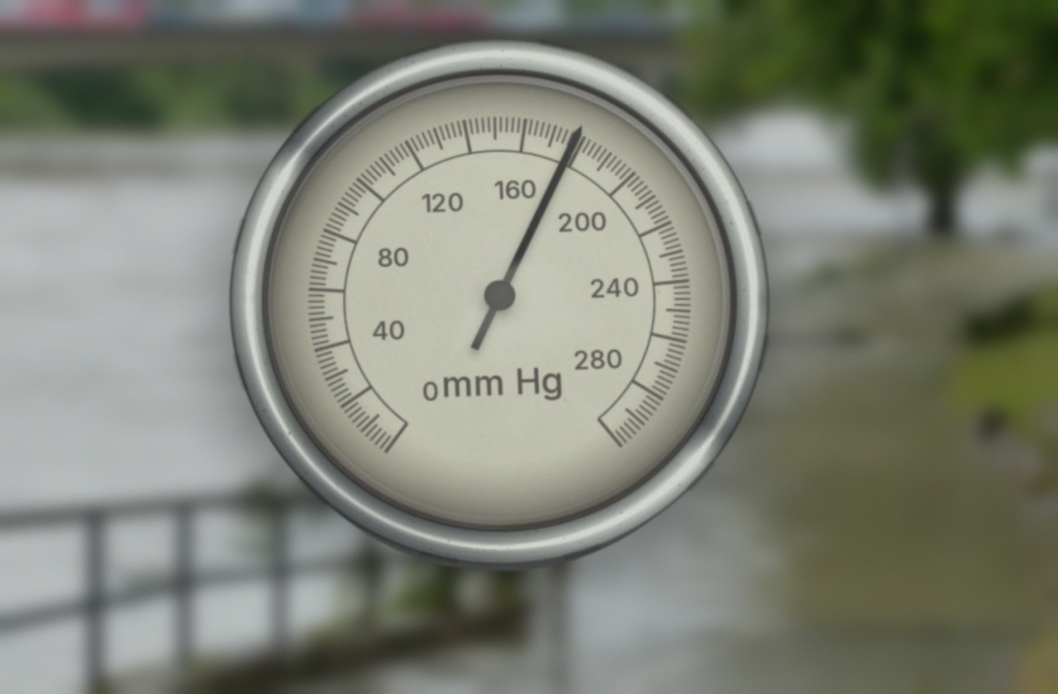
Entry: 178 mmHg
